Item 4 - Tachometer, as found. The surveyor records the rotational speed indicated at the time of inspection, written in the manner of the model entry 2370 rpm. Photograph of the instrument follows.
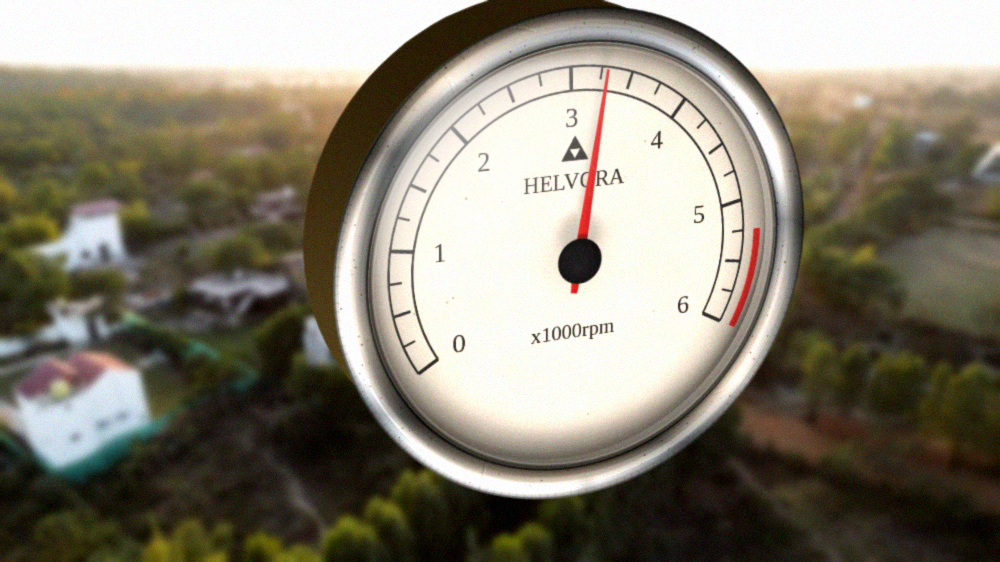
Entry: 3250 rpm
